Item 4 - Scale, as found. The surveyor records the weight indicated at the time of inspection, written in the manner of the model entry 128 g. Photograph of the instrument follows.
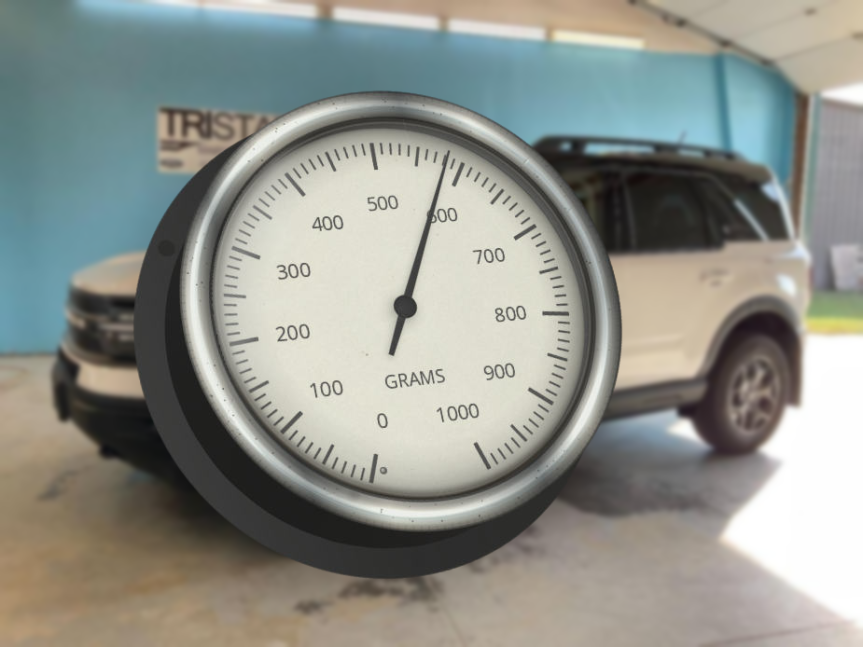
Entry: 580 g
